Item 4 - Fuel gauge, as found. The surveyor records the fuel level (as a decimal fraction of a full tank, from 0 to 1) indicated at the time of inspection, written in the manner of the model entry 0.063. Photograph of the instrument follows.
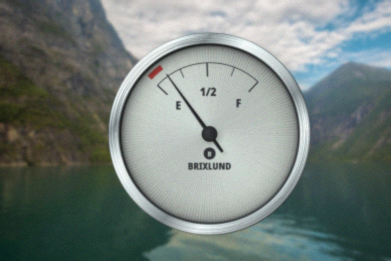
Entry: 0.125
